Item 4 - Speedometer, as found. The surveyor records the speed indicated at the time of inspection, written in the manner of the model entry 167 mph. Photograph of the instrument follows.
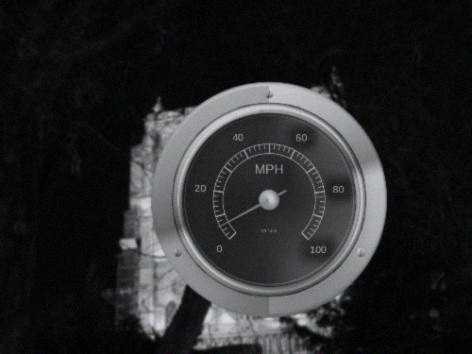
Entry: 6 mph
